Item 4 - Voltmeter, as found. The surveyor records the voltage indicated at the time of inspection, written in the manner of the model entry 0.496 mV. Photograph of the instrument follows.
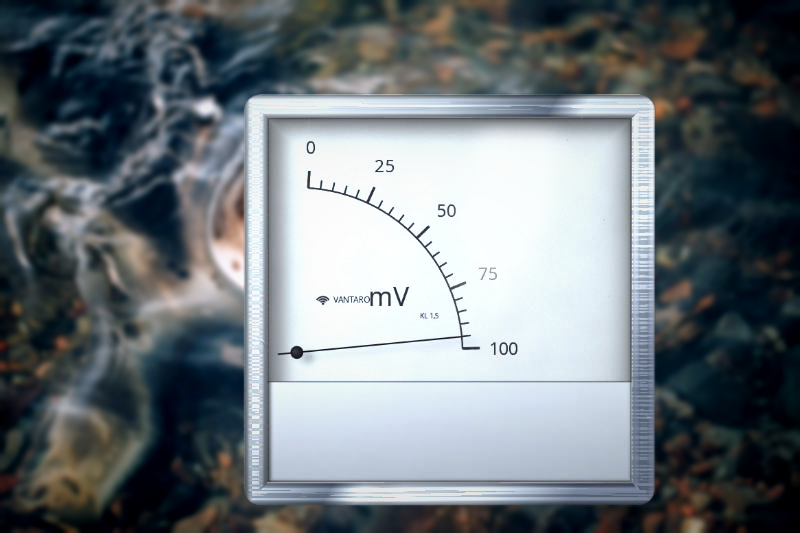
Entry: 95 mV
